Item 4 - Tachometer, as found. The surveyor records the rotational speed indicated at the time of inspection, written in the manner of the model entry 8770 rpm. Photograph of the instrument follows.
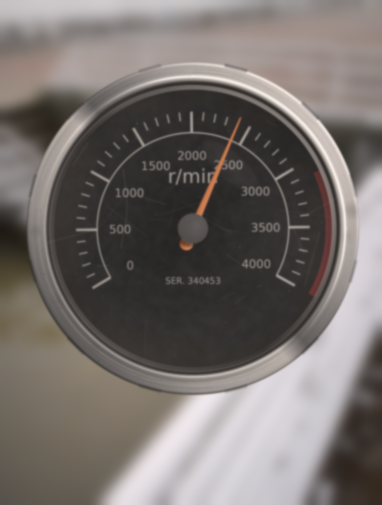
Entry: 2400 rpm
